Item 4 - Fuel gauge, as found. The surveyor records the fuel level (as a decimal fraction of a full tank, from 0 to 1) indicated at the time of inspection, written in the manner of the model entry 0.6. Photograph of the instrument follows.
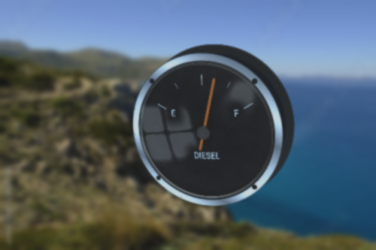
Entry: 0.625
